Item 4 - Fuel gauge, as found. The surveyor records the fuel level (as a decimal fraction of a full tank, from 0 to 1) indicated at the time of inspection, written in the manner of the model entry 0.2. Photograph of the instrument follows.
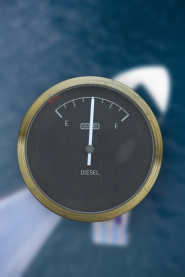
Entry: 0.5
